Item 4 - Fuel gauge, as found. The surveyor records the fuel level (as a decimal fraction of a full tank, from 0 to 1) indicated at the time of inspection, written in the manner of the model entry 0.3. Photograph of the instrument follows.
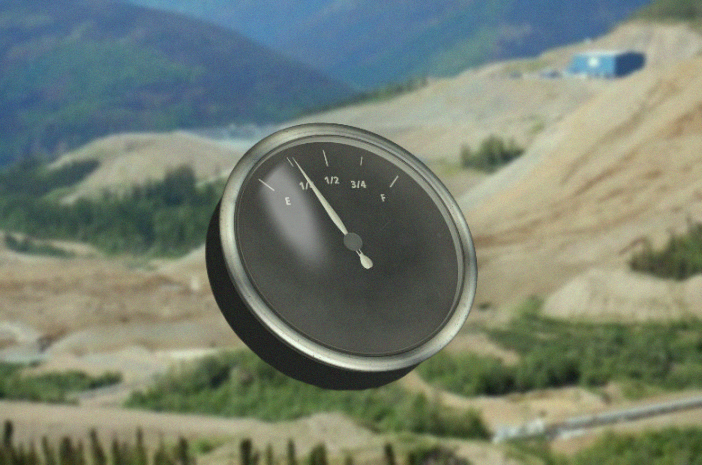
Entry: 0.25
